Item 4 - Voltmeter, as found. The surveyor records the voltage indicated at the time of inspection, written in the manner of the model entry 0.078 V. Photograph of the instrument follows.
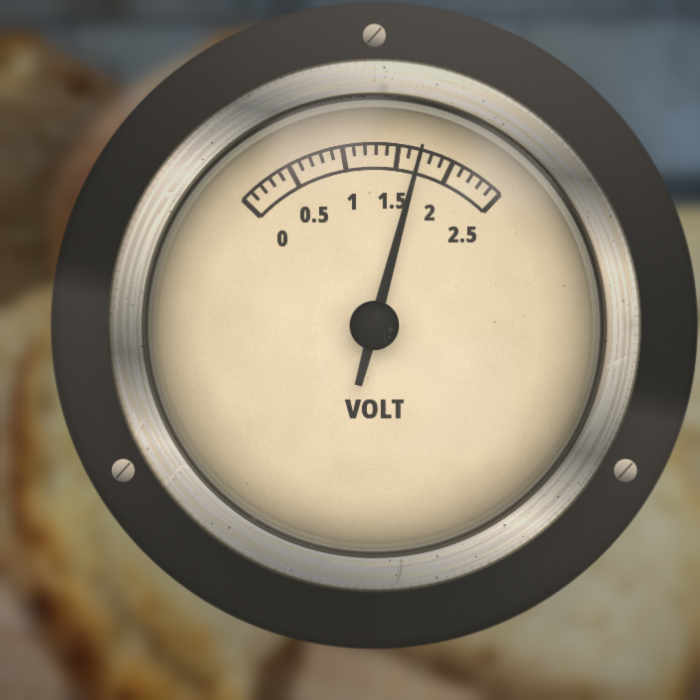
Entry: 1.7 V
